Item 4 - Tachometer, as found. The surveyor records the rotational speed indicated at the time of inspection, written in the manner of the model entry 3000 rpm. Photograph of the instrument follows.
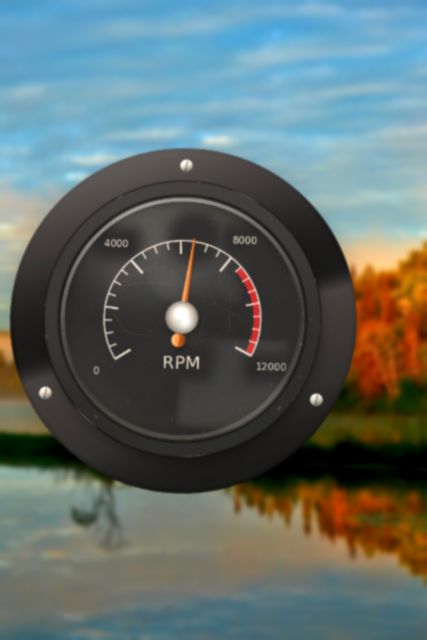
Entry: 6500 rpm
